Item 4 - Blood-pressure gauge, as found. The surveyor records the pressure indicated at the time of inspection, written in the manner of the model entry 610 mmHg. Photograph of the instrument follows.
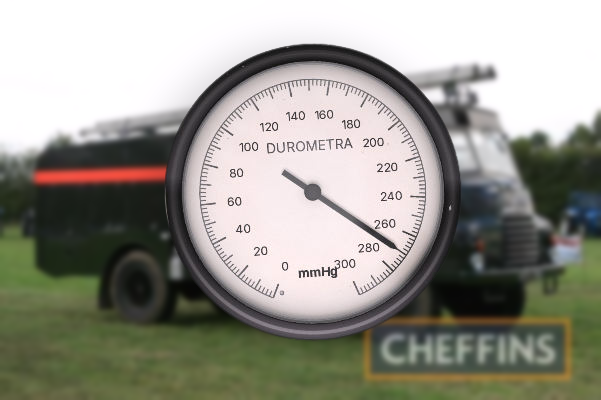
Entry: 270 mmHg
